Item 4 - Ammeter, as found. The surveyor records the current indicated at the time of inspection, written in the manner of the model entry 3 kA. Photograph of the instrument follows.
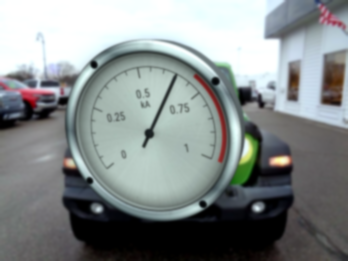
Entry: 0.65 kA
